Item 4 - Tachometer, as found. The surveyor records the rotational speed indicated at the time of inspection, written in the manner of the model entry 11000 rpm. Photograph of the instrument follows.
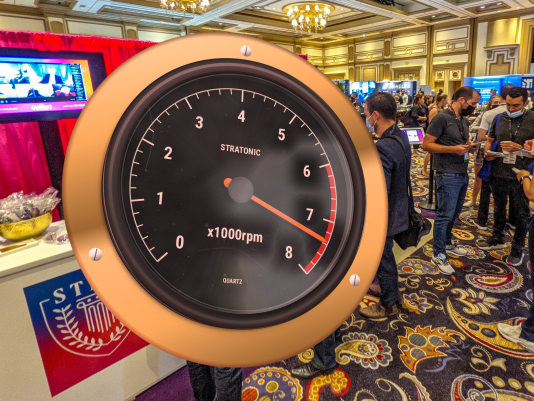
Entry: 7400 rpm
